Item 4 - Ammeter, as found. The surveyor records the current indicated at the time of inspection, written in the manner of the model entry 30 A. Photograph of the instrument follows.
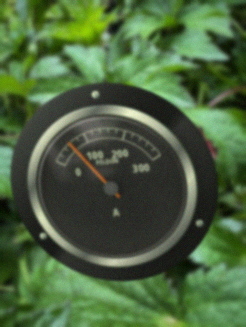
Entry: 60 A
